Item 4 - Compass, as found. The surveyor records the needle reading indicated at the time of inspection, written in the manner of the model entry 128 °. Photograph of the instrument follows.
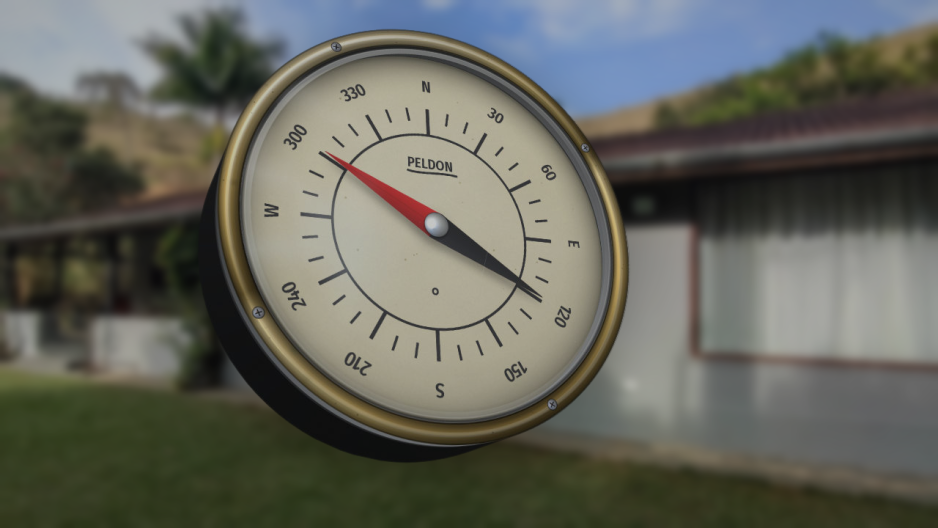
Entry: 300 °
